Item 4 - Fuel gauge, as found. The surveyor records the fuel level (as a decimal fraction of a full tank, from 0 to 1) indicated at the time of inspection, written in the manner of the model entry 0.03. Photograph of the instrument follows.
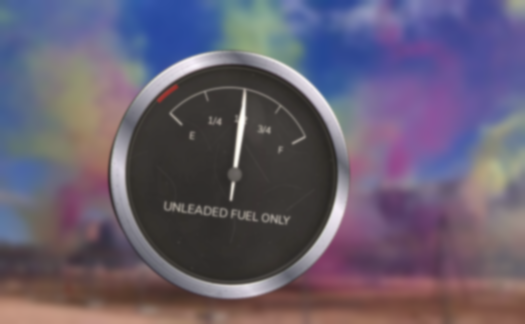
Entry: 0.5
